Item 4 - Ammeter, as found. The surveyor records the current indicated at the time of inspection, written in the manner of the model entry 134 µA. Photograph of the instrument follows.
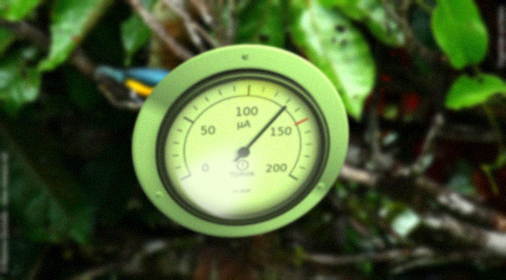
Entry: 130 µA
